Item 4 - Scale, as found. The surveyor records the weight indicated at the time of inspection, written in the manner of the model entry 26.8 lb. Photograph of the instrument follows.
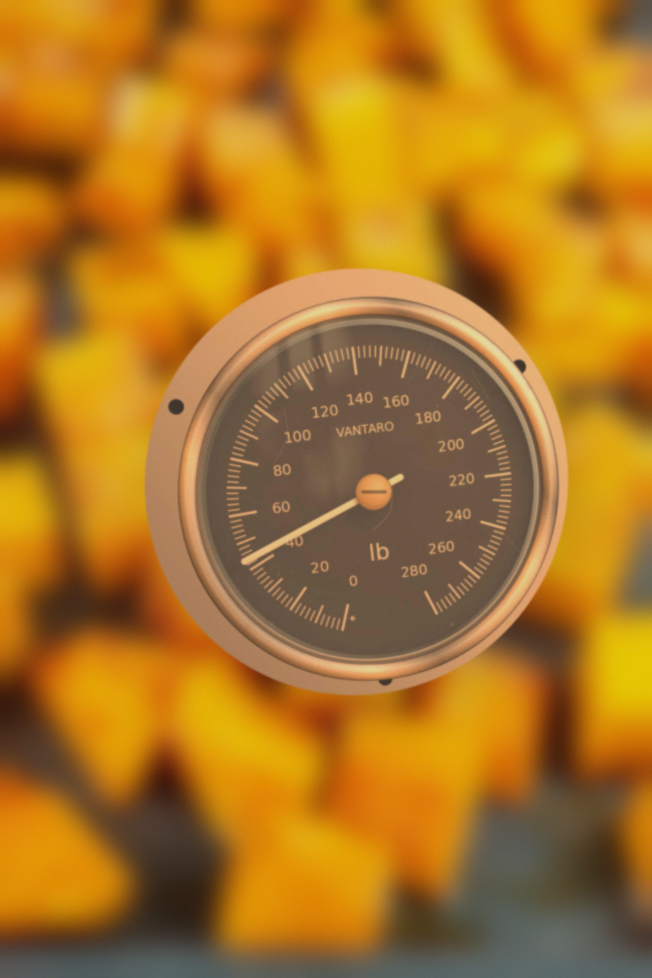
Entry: 44 lb
